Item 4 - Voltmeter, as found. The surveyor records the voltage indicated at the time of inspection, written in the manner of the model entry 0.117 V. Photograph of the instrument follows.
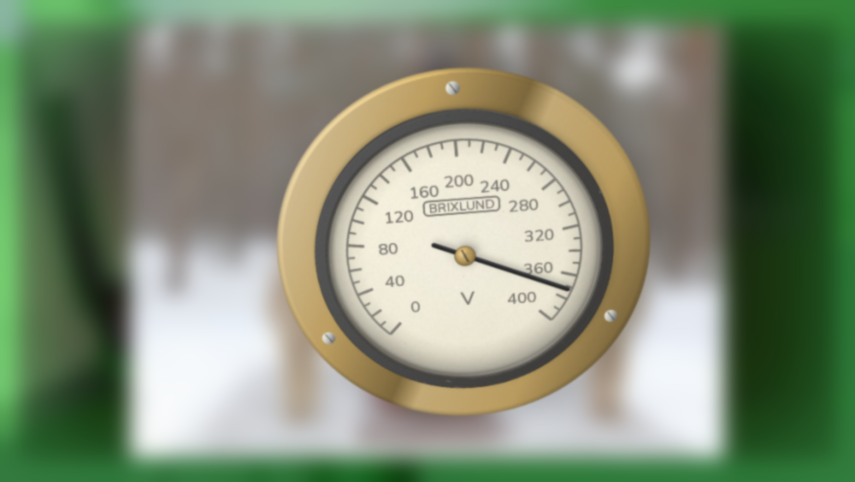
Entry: 370 V
